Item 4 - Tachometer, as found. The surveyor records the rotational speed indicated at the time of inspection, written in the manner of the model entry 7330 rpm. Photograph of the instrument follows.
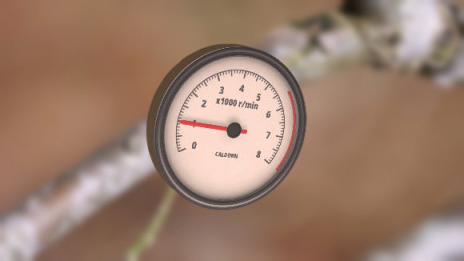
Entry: 1000 rpm
